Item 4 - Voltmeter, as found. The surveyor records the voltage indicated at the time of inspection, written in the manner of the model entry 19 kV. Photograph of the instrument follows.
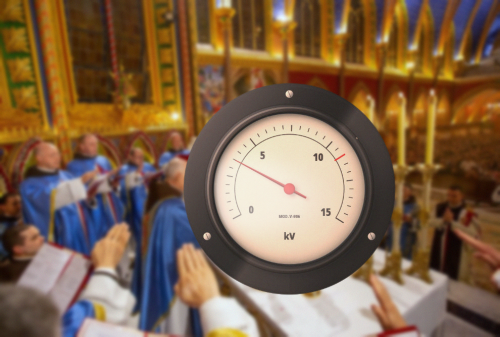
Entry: 3.5 kV
